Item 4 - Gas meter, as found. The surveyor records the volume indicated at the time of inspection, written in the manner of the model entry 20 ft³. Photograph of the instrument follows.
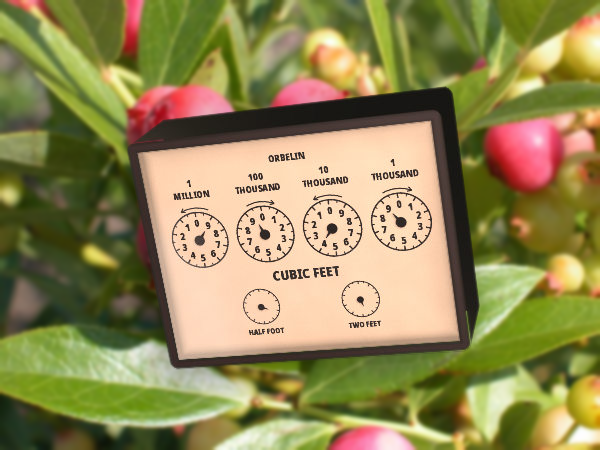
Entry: 893900 ft³
